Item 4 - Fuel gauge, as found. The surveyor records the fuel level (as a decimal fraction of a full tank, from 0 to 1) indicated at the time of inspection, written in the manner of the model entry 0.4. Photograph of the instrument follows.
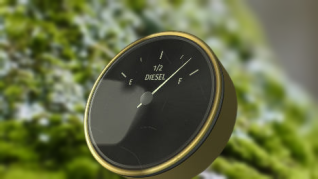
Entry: 0.875
